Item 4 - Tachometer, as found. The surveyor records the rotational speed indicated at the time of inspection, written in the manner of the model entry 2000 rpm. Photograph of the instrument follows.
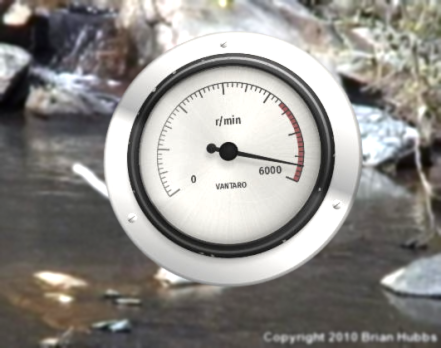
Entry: 5700 rpm
